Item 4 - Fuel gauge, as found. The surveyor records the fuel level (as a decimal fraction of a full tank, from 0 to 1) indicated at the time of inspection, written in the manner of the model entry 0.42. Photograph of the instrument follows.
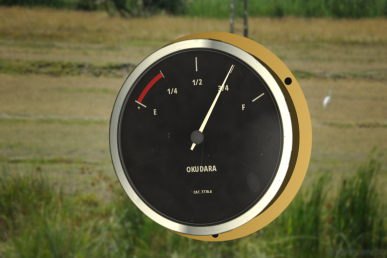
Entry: 0.75
